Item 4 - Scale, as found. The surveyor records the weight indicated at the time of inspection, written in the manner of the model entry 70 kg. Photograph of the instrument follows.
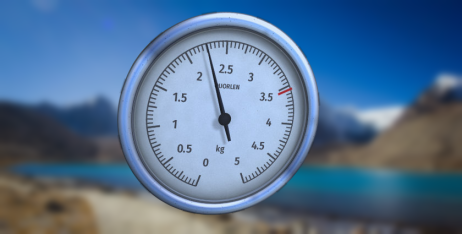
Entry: 2.25 kg
